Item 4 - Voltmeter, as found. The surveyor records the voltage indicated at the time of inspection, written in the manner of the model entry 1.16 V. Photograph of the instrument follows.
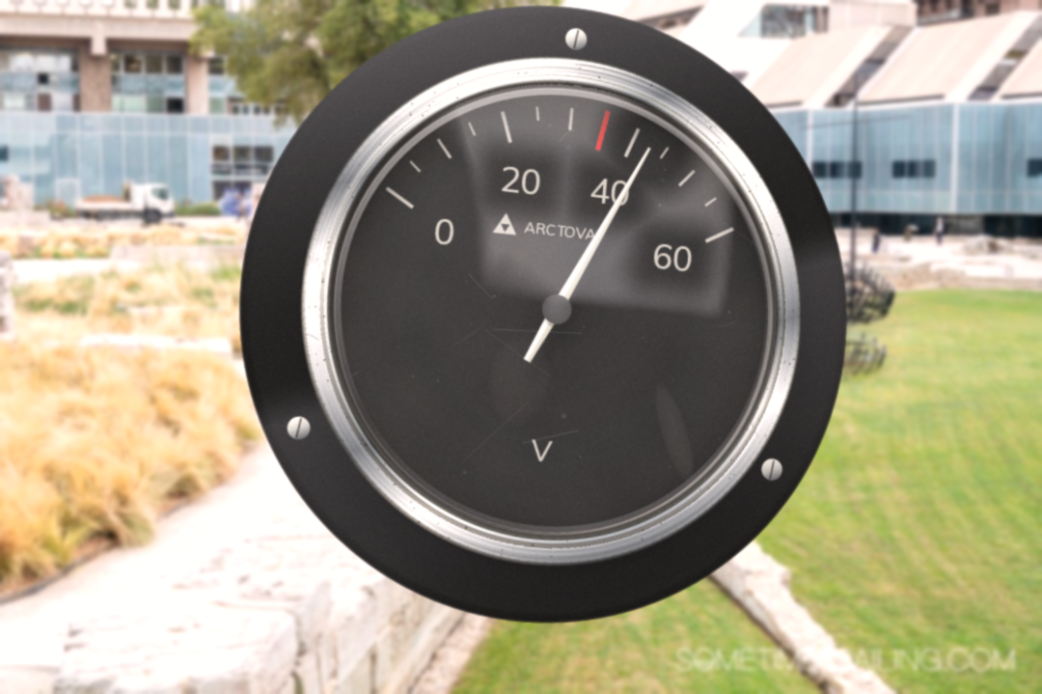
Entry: 42.5 V
